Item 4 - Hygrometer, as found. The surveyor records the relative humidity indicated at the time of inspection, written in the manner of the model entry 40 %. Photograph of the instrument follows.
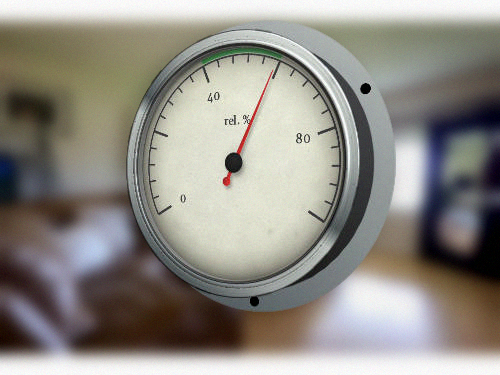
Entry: 60 %
